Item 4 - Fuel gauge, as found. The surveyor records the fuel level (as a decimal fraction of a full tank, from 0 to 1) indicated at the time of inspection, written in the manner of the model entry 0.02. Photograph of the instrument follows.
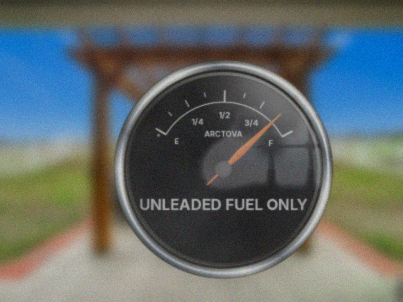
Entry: 0.875
